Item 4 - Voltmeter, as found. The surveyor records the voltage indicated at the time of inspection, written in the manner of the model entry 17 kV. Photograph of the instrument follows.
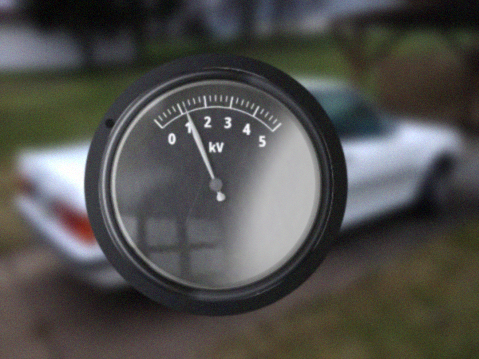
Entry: 1.2 kV
